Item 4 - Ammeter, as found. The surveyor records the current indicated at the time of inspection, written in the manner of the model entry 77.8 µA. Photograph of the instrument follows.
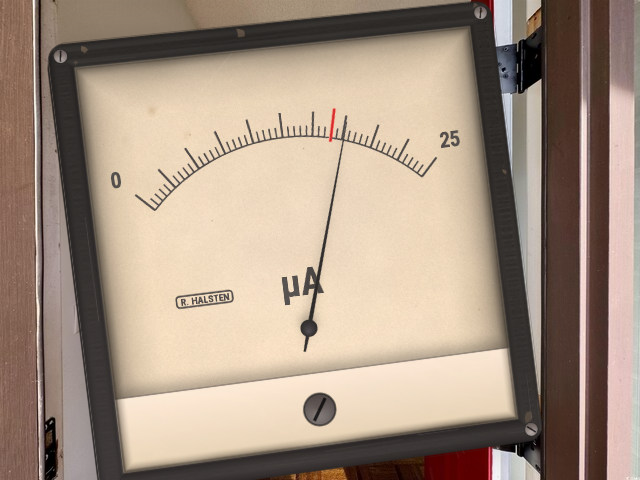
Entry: 17.5 µA
